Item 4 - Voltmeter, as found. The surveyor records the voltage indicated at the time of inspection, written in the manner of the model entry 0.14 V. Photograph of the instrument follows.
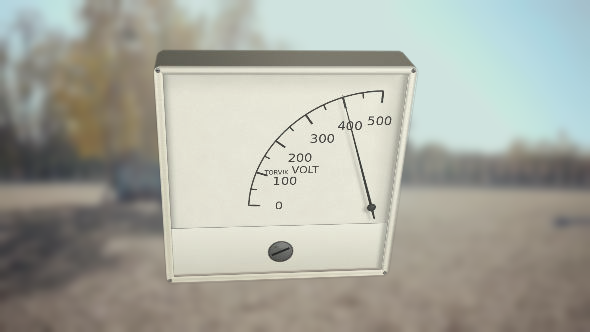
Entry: 400 V
